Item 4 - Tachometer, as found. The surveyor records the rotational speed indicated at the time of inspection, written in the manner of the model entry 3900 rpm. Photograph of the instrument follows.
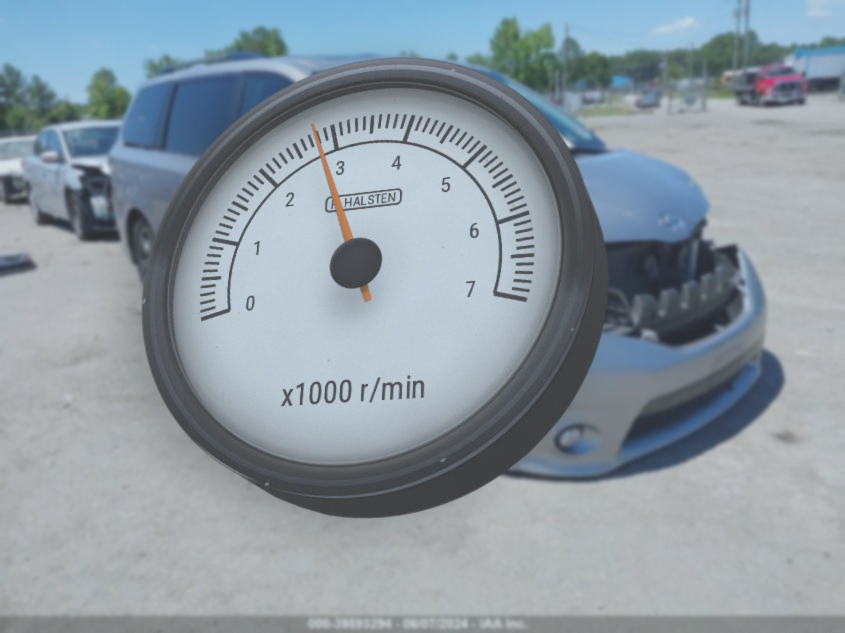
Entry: 2800 rpm
